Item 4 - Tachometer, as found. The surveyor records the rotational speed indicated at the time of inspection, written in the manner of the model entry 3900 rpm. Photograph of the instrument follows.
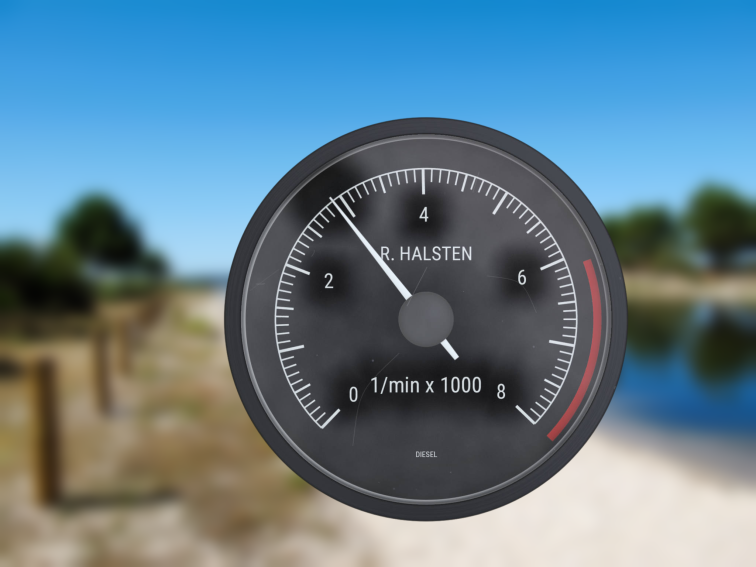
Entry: 2900 rpm
